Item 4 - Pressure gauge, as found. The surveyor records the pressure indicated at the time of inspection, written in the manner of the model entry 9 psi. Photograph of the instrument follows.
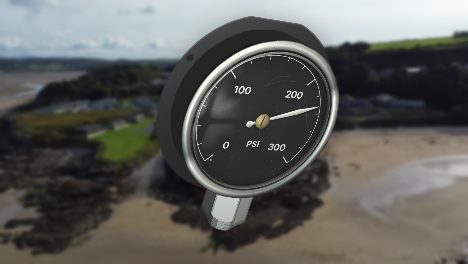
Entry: 230 psi
